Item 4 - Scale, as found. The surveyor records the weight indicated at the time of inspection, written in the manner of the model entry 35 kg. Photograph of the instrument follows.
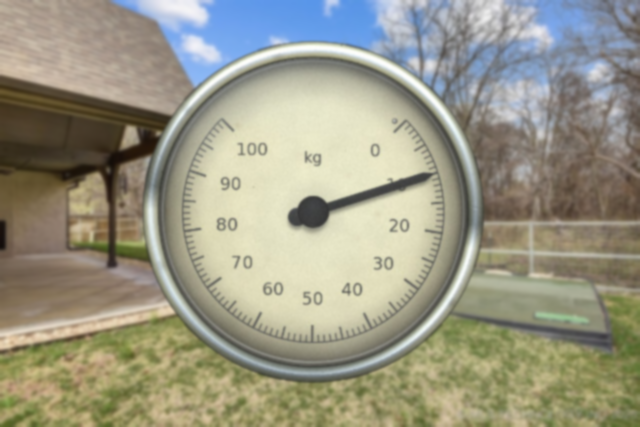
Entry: 10 kg
